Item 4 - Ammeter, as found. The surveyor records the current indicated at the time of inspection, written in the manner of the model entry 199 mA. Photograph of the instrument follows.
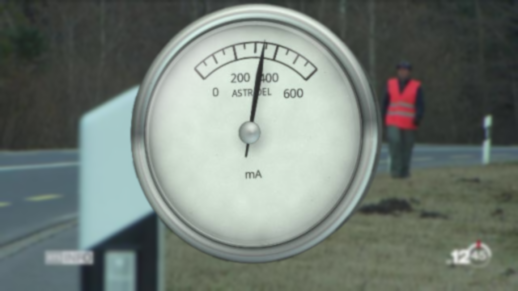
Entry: 350 mA
